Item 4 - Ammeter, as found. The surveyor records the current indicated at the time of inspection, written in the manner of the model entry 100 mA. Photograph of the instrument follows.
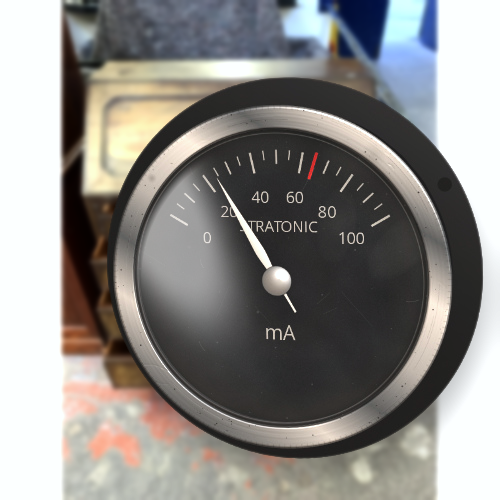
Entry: 25 mA
